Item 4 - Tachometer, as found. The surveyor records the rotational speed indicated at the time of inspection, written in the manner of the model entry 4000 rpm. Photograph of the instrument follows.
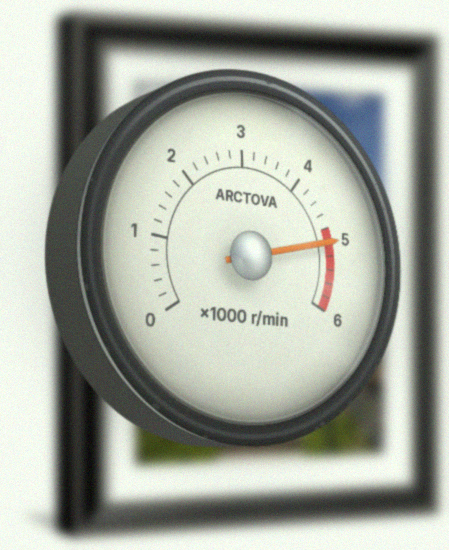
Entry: 5000 rpm
